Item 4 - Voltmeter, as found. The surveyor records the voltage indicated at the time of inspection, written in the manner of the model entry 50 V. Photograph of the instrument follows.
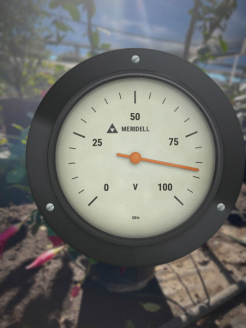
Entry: 87.5 V
